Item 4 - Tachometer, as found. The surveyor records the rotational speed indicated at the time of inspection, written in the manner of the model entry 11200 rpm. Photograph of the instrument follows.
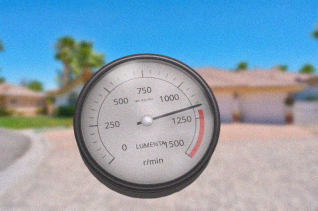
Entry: 1175 rpm
